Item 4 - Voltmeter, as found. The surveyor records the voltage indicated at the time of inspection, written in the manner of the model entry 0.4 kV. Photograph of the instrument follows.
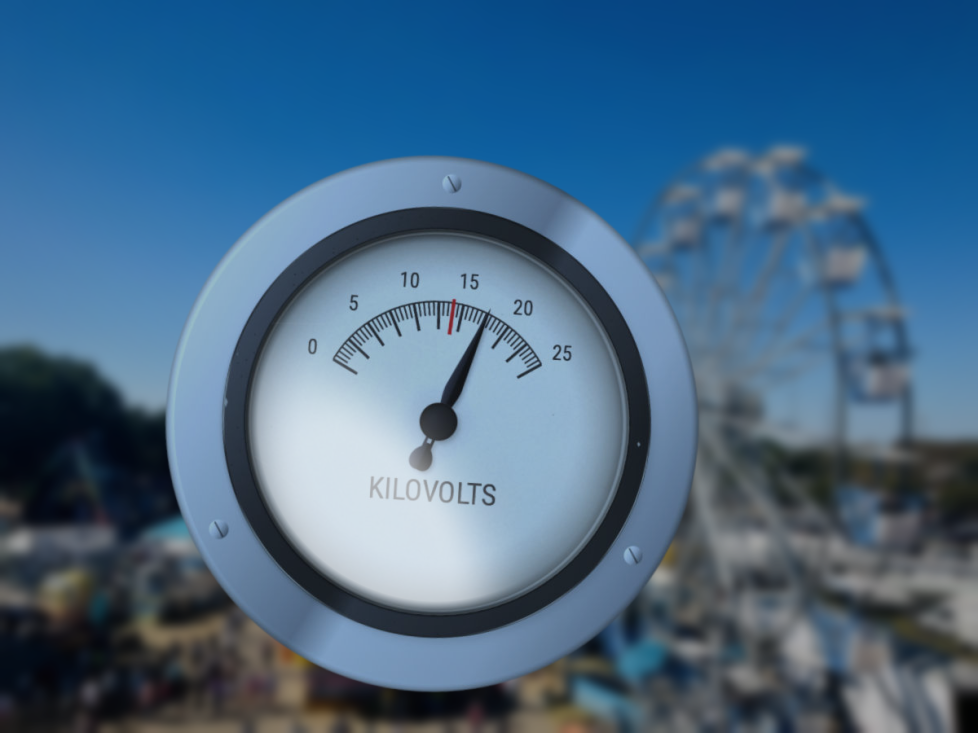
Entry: 17.5 kV
